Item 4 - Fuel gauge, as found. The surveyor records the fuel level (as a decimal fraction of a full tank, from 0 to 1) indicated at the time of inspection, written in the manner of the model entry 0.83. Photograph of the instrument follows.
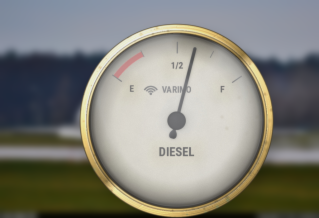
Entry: 0.625
